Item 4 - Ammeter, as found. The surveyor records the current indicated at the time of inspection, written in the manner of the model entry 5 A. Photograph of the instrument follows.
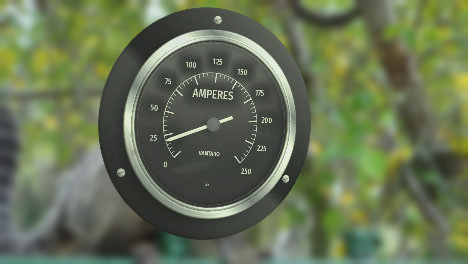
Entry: 20 A
